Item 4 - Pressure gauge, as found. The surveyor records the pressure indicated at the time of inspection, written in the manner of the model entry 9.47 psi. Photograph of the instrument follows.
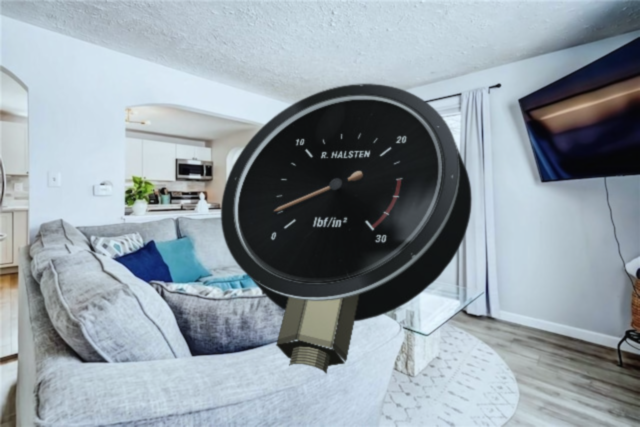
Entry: 2 psi
